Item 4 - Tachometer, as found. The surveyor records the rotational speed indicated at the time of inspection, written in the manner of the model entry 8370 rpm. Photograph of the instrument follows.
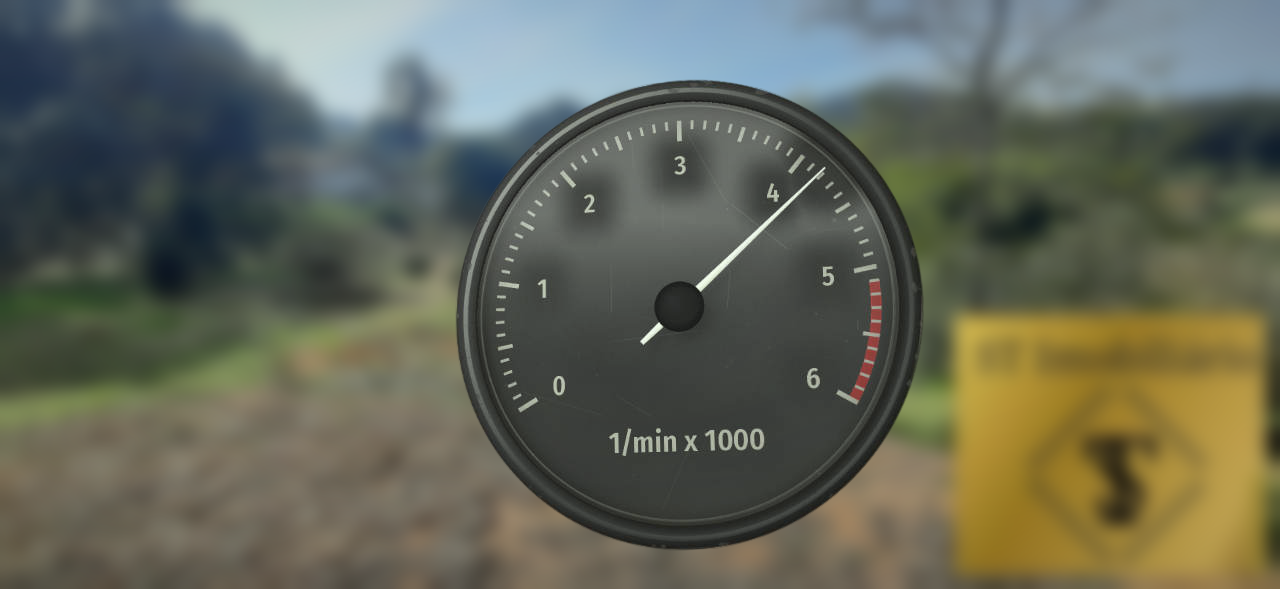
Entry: 4200 rpm
